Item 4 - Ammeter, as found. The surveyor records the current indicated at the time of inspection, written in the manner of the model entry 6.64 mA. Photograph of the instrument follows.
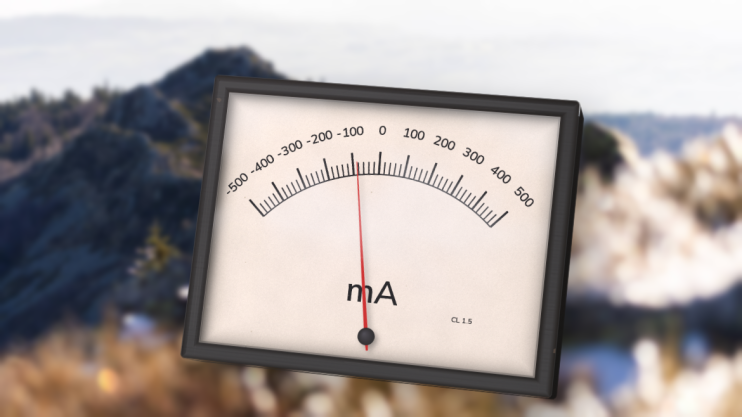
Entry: -80 mA
